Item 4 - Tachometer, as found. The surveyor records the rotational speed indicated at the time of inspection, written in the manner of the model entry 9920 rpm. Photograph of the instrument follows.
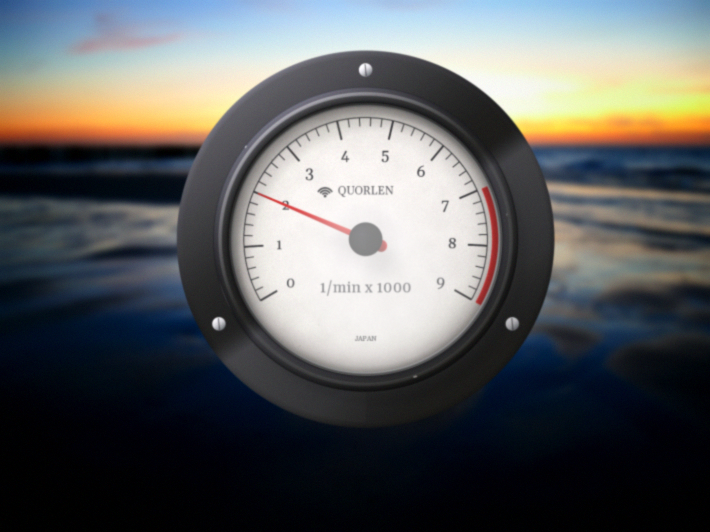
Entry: 2000 rpm
